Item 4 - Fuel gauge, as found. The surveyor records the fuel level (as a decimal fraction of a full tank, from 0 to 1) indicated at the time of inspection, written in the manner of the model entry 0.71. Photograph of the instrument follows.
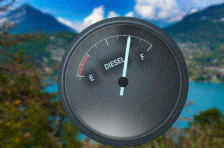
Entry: 0.75
